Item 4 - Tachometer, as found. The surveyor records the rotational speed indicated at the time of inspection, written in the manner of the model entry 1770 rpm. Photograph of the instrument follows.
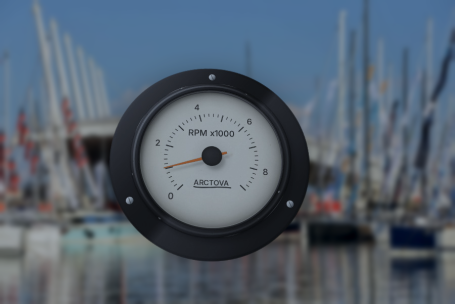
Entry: 1000 rpm
